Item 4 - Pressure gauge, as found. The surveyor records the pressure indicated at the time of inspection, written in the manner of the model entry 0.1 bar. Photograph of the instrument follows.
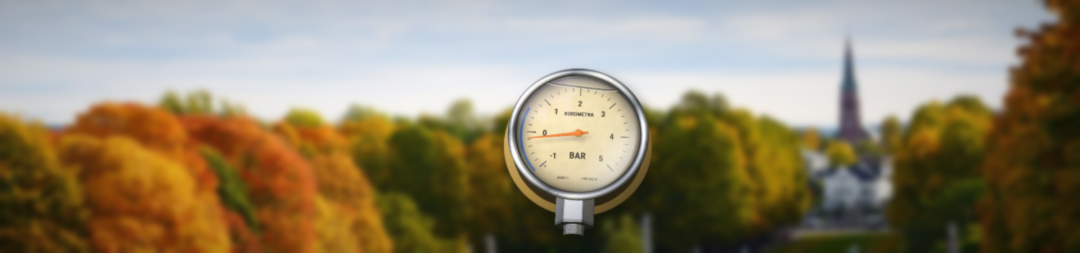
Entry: -0.2 bar
